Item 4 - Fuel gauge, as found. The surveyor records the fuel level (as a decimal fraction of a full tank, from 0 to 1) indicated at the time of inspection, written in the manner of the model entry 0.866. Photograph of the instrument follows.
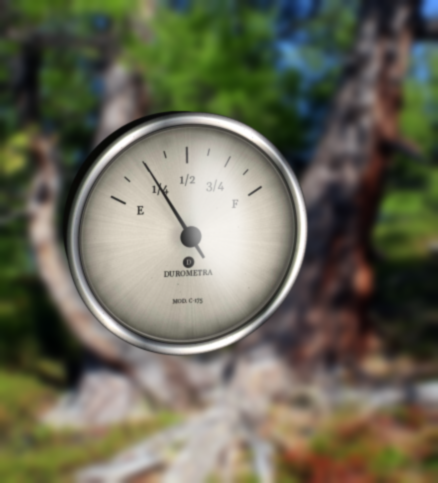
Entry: 0.25
